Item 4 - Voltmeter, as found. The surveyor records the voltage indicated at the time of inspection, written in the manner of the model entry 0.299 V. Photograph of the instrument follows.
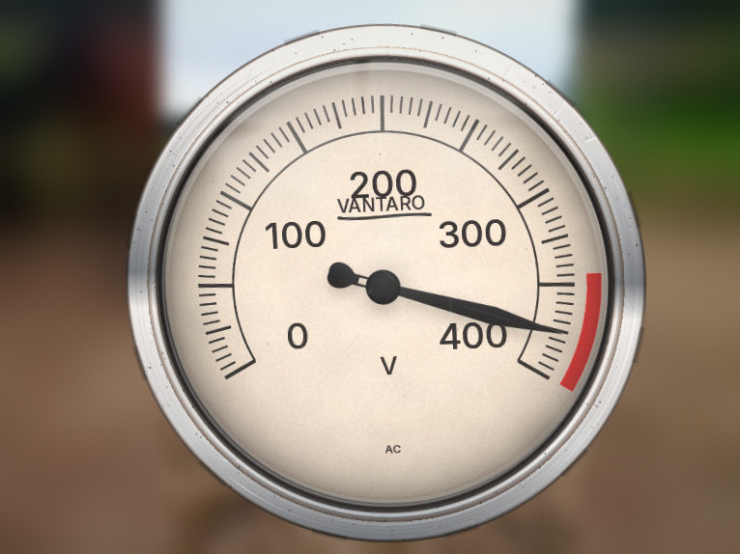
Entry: 375 V
